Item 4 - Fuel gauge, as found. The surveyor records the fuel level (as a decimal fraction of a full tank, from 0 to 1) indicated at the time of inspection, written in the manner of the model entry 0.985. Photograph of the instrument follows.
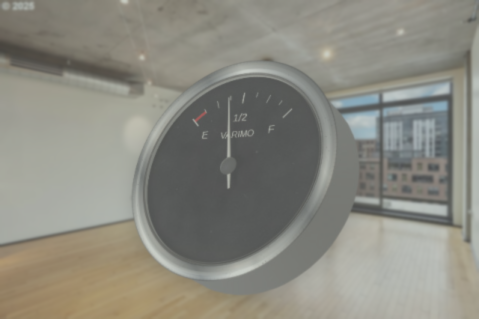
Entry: 0.375
